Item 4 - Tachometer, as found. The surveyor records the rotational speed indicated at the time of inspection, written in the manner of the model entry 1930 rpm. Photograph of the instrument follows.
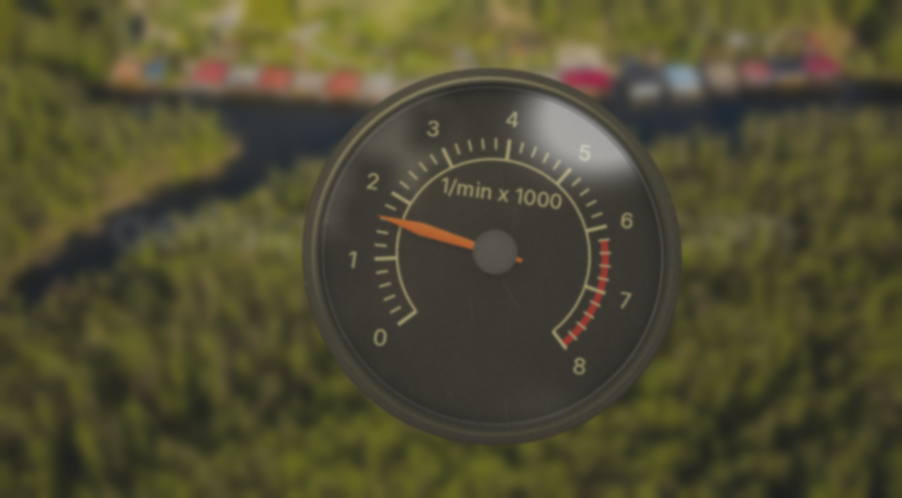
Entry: 1600 rpm
